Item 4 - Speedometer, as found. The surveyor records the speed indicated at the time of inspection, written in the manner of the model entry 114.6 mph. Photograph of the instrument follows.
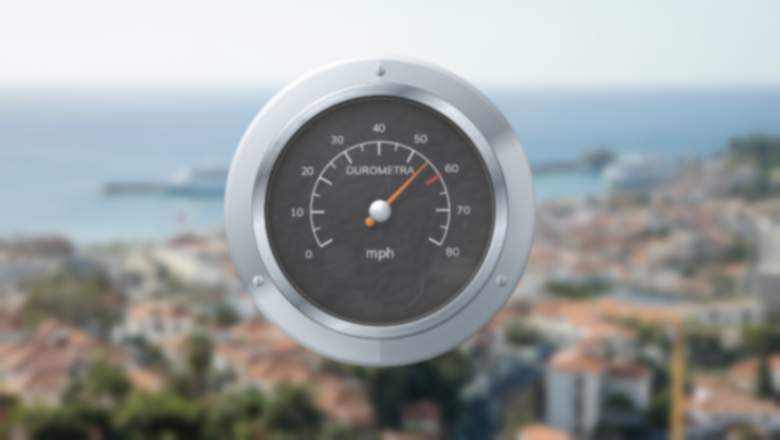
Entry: 55 mph
